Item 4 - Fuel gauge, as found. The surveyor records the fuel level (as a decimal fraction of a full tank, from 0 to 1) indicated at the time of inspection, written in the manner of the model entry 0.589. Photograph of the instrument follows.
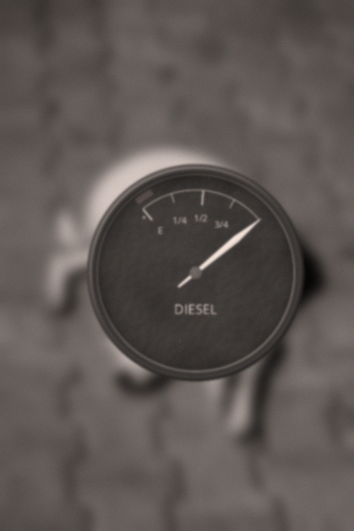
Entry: 1
